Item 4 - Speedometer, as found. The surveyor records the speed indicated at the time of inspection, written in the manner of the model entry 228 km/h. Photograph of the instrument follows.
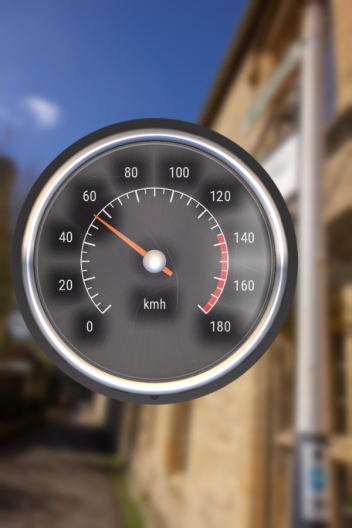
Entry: 55 km/h
